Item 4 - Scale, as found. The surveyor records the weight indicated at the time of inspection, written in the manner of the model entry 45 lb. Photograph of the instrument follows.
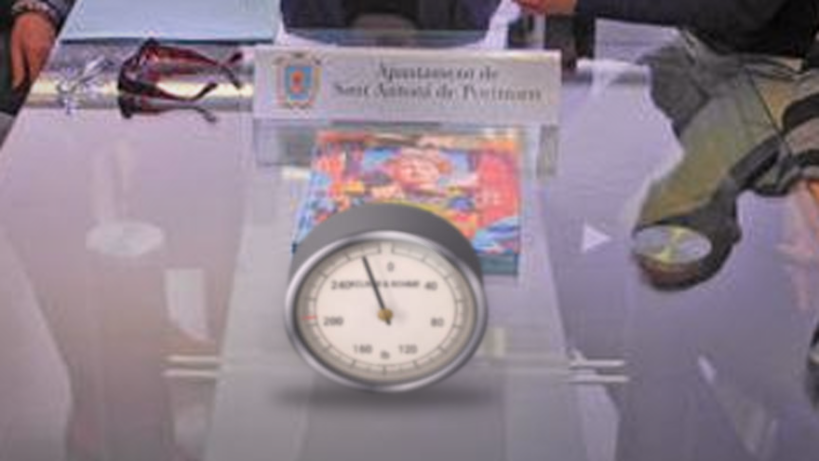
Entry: 270 lb
